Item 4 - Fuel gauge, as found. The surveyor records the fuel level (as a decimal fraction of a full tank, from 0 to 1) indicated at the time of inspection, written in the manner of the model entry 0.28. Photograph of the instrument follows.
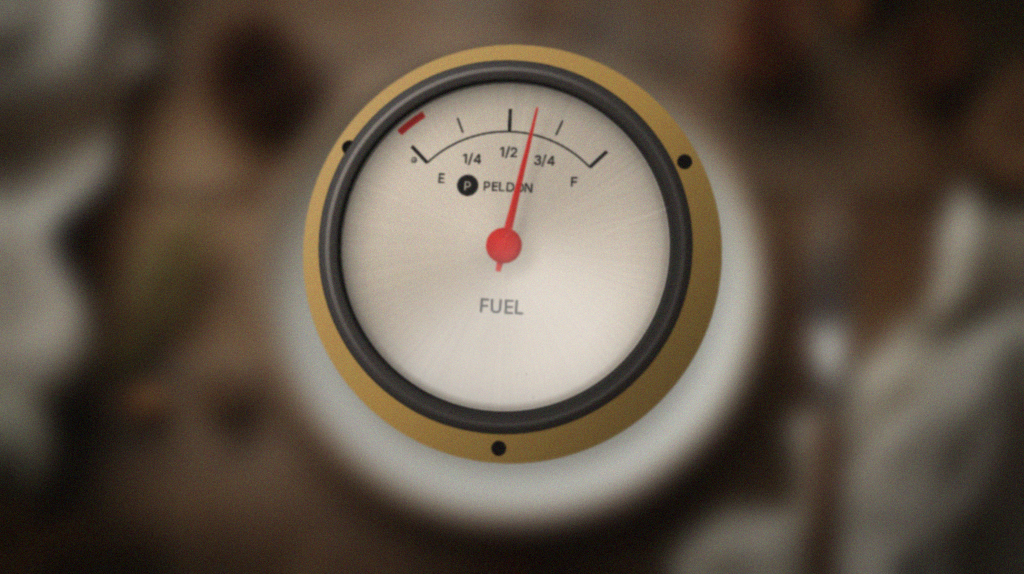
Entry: 0.625
